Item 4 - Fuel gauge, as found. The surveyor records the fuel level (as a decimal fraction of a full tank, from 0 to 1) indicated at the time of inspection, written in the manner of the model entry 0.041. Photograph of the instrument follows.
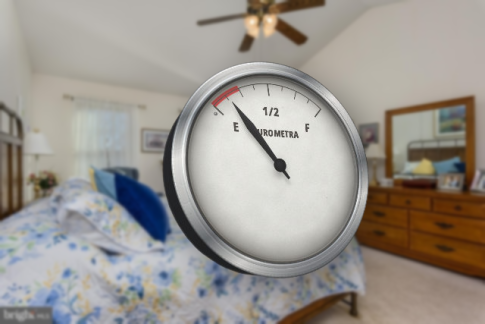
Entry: 0.125
